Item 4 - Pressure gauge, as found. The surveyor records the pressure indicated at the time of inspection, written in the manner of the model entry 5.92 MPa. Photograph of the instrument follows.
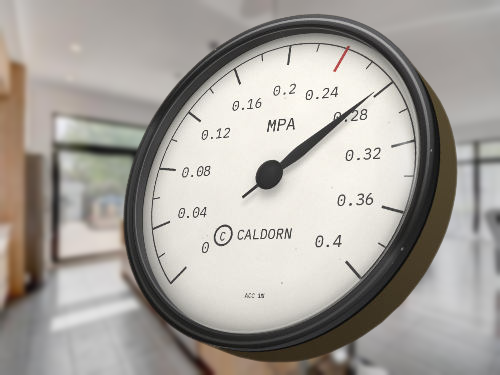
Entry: 0.28 MPa
